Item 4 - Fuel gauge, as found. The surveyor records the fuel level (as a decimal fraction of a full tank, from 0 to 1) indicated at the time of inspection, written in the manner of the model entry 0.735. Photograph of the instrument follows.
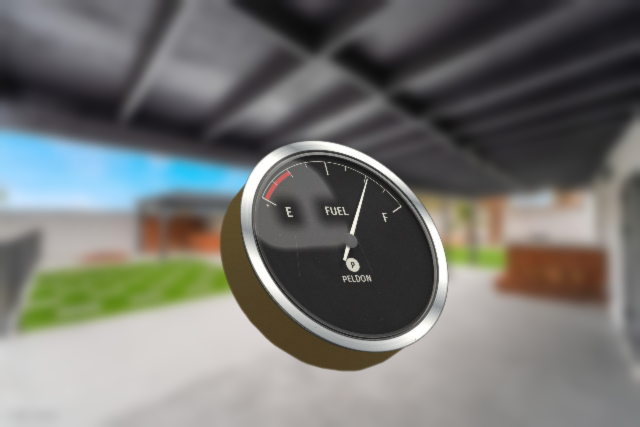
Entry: 0.75
